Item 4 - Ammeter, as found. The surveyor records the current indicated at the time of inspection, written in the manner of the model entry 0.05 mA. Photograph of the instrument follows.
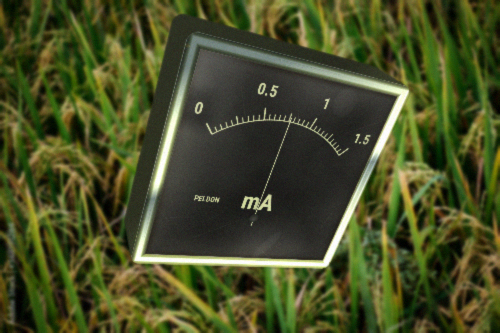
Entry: 0.75 mA
